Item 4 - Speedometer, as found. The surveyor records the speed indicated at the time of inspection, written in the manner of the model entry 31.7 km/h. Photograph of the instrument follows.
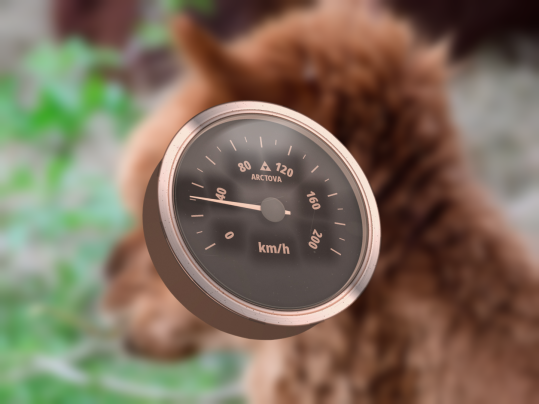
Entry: 30 km/h
